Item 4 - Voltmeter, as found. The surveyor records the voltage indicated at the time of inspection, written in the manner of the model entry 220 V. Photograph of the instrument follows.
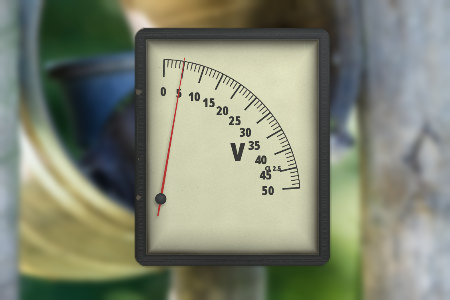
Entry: 5 V
